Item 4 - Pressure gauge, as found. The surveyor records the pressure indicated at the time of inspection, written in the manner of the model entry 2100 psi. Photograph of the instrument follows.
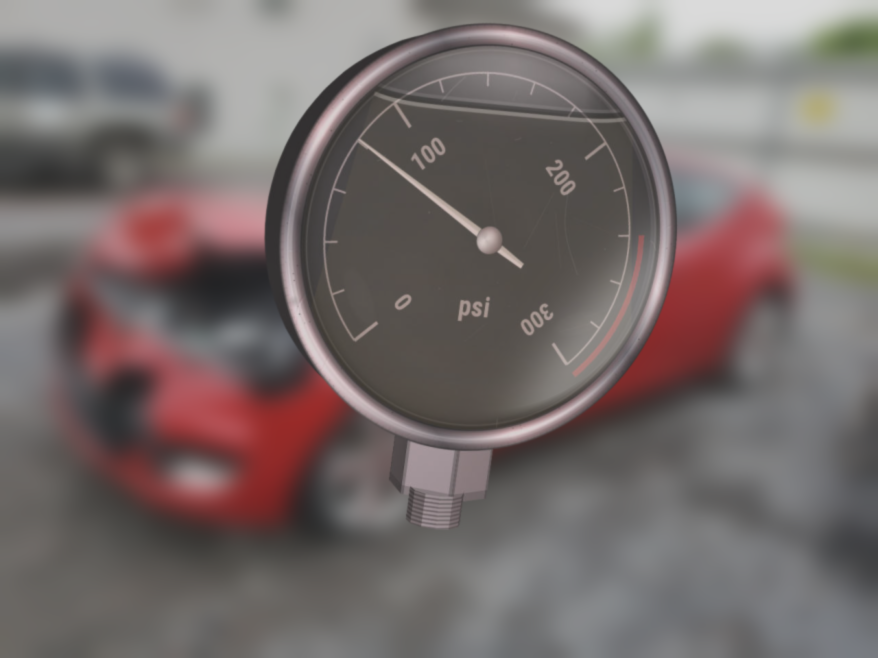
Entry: 80 psi
